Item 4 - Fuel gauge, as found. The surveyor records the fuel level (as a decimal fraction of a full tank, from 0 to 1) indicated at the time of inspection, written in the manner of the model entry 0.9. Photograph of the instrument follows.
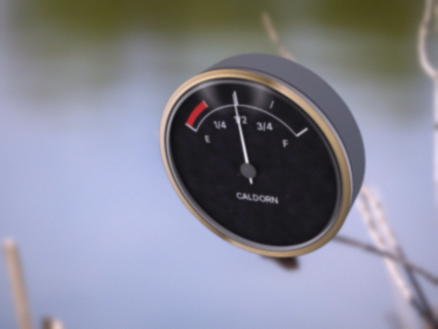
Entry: 0.5
